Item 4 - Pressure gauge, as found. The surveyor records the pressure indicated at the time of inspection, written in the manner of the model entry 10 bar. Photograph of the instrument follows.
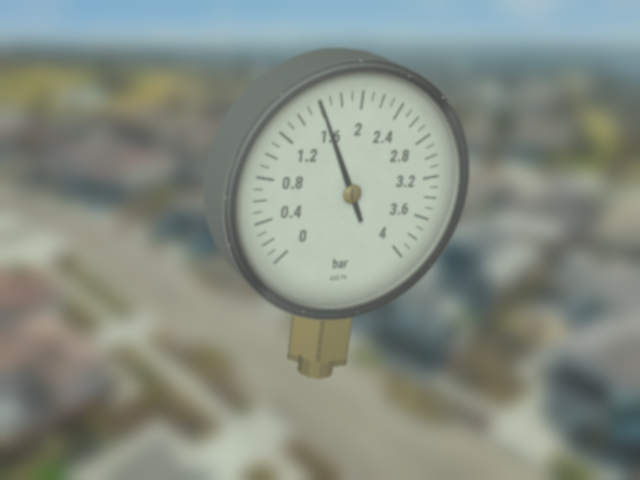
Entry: 1.6 bar
